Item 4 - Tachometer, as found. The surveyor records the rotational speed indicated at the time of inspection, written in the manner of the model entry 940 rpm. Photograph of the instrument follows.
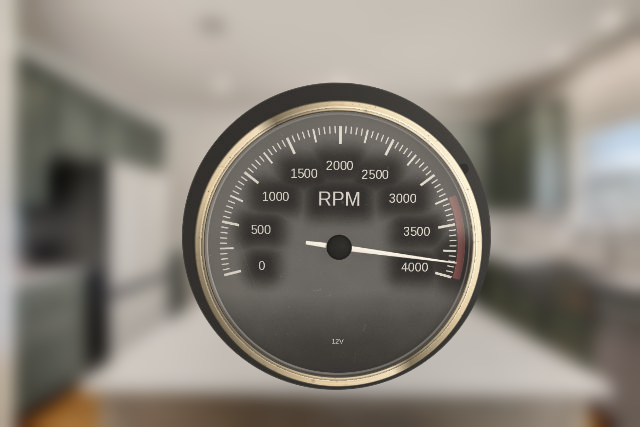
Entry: 3850 rpm
